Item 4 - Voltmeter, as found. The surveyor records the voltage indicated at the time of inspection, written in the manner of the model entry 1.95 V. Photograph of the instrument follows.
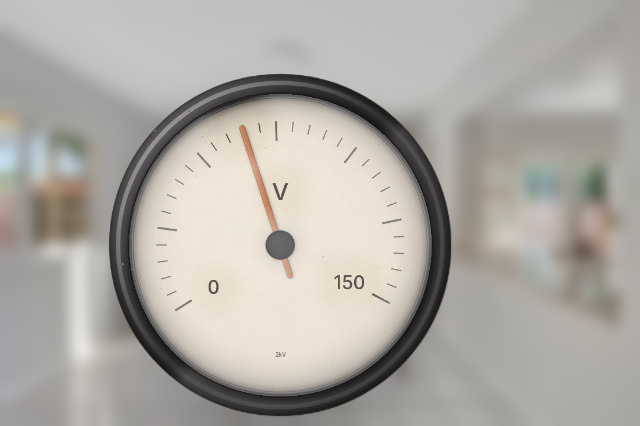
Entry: 65 V
